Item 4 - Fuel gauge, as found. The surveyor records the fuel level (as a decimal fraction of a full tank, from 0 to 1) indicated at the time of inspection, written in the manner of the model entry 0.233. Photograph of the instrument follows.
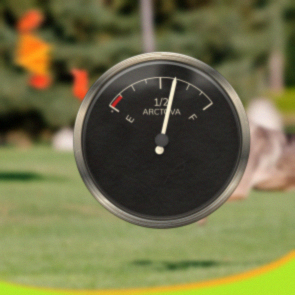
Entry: 0.625
